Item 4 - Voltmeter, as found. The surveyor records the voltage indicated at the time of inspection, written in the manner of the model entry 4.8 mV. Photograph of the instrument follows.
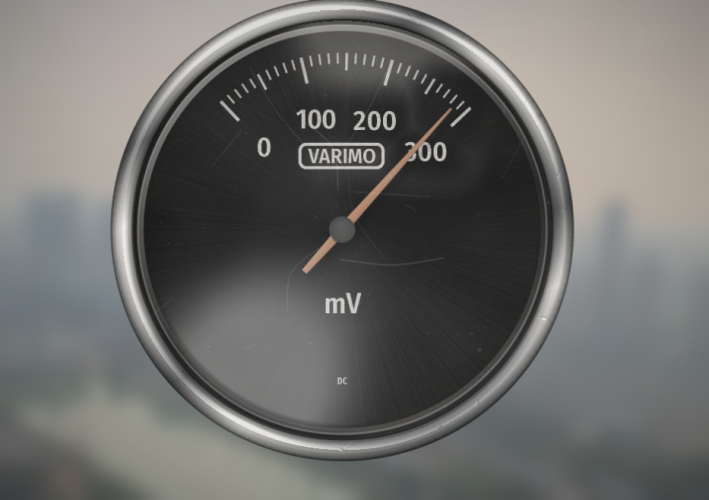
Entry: 285 mV
